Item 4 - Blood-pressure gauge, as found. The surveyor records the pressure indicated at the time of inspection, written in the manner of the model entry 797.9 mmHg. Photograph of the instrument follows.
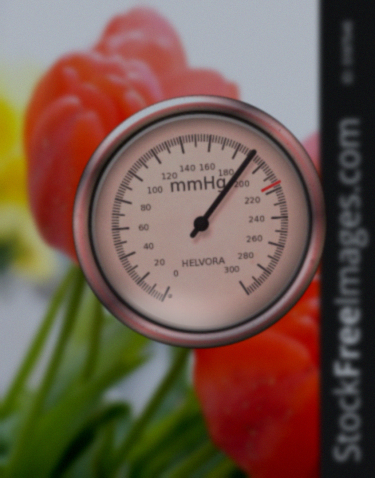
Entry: 190 mmHg
